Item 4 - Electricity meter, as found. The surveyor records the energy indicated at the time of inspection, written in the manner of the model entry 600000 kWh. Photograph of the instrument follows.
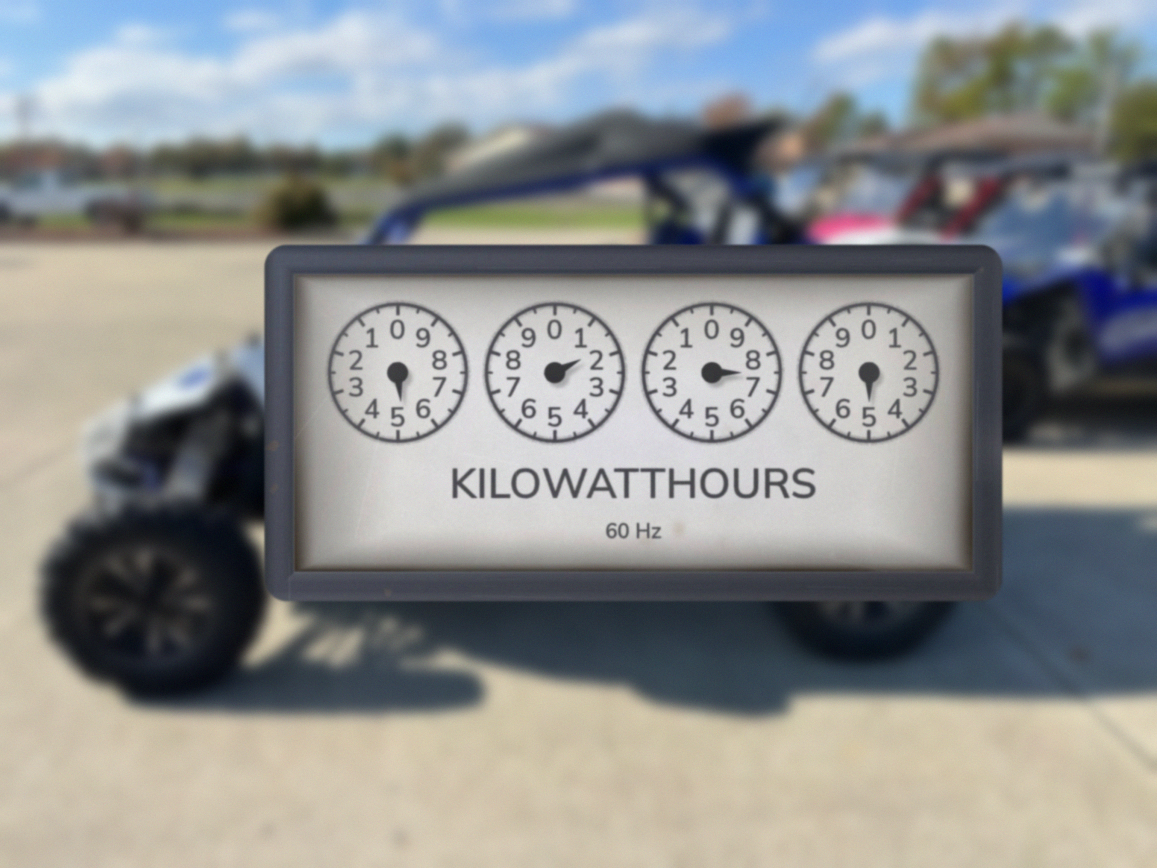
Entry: 5175 kWh
